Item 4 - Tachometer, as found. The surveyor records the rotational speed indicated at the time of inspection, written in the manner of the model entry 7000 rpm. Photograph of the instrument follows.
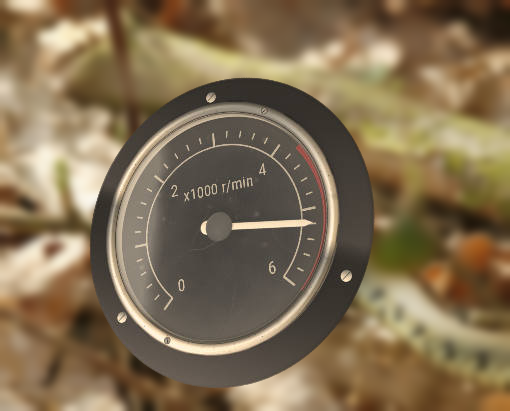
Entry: 5200 rpm
